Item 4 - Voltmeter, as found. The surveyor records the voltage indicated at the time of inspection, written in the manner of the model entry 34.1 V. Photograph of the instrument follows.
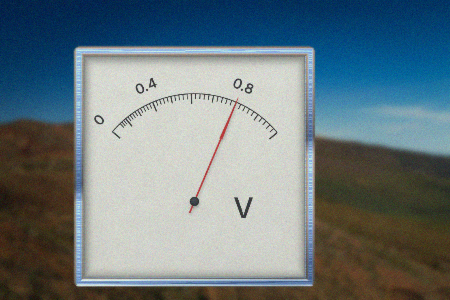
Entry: 0.8 V
